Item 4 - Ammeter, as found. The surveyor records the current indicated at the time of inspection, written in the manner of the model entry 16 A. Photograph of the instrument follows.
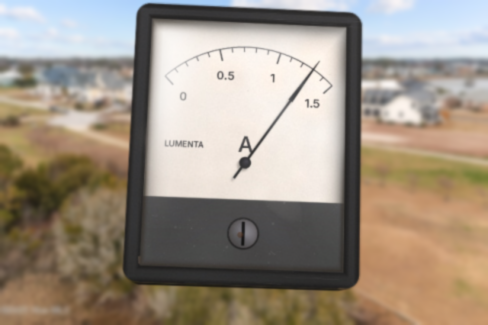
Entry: 1.3 A
